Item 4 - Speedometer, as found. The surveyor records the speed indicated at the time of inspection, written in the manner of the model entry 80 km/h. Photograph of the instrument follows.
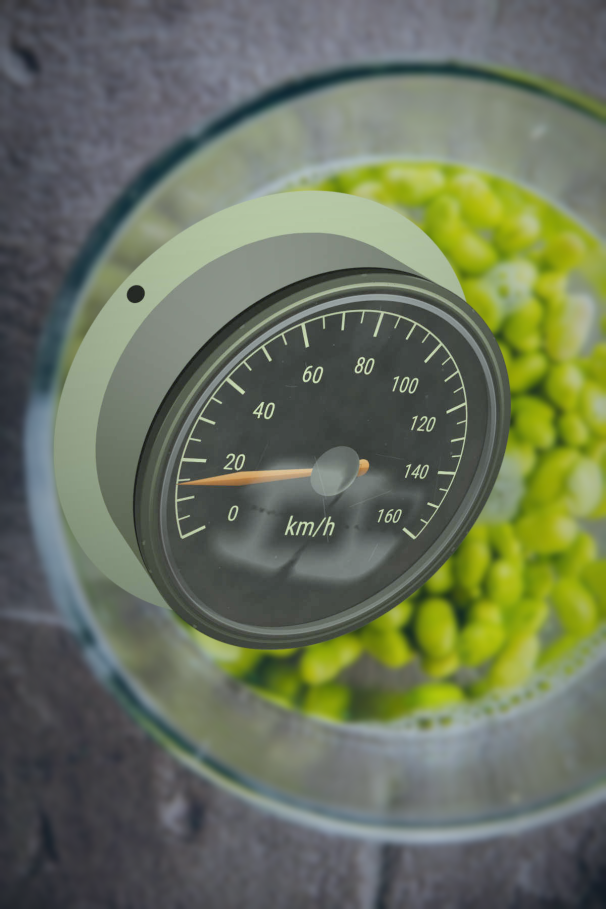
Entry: 15 km/h
